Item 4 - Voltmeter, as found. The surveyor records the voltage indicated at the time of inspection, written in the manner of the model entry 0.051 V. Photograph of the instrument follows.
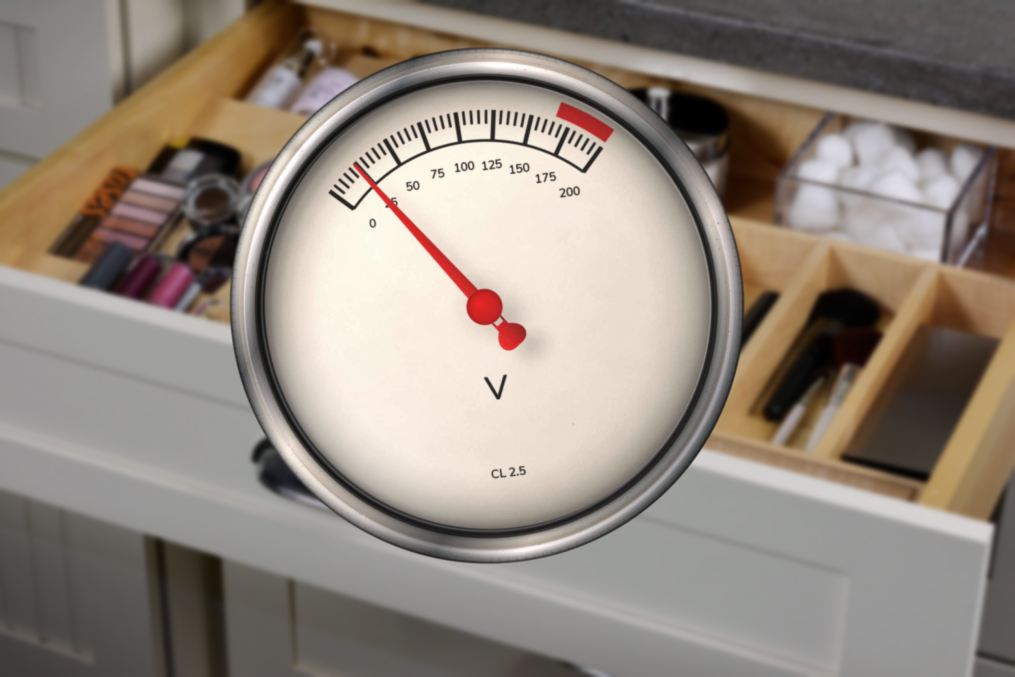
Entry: 25 V
